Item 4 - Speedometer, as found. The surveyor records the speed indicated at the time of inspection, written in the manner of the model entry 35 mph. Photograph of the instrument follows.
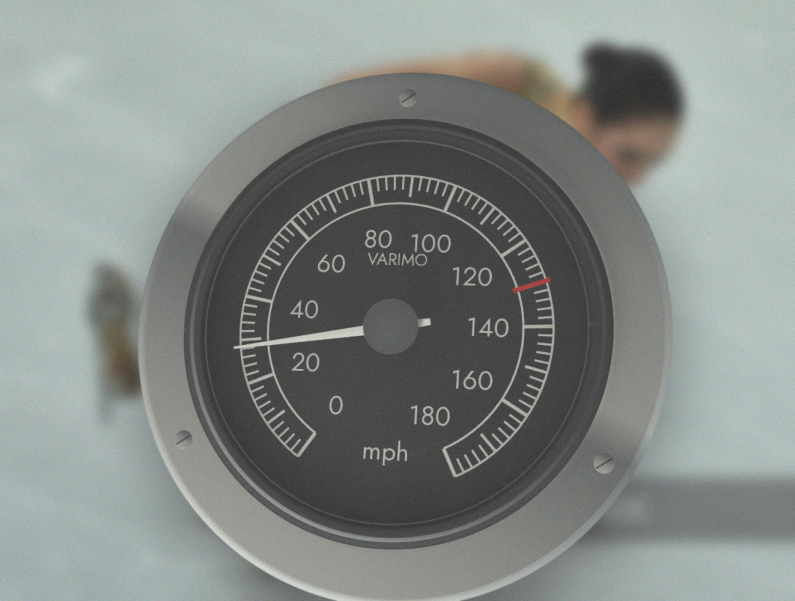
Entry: 28 mph
